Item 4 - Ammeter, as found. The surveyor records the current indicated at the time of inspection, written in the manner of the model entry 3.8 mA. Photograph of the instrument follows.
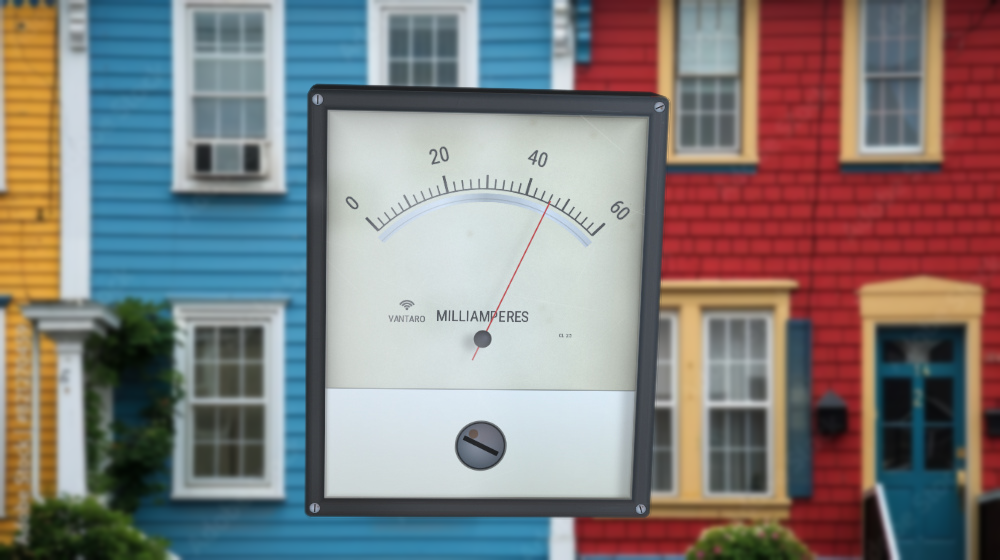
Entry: 46 mA
